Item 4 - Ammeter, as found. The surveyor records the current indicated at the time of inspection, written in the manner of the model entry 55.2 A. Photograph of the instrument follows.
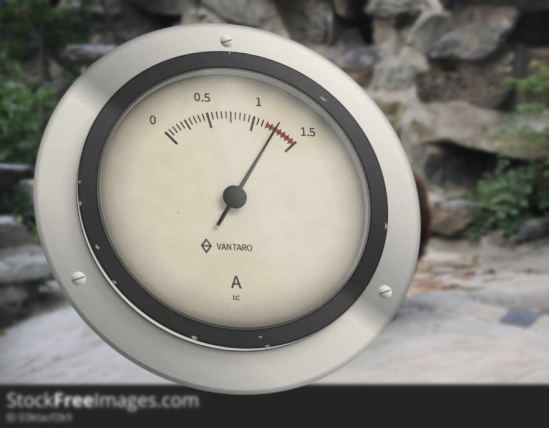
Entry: 1.25 A
